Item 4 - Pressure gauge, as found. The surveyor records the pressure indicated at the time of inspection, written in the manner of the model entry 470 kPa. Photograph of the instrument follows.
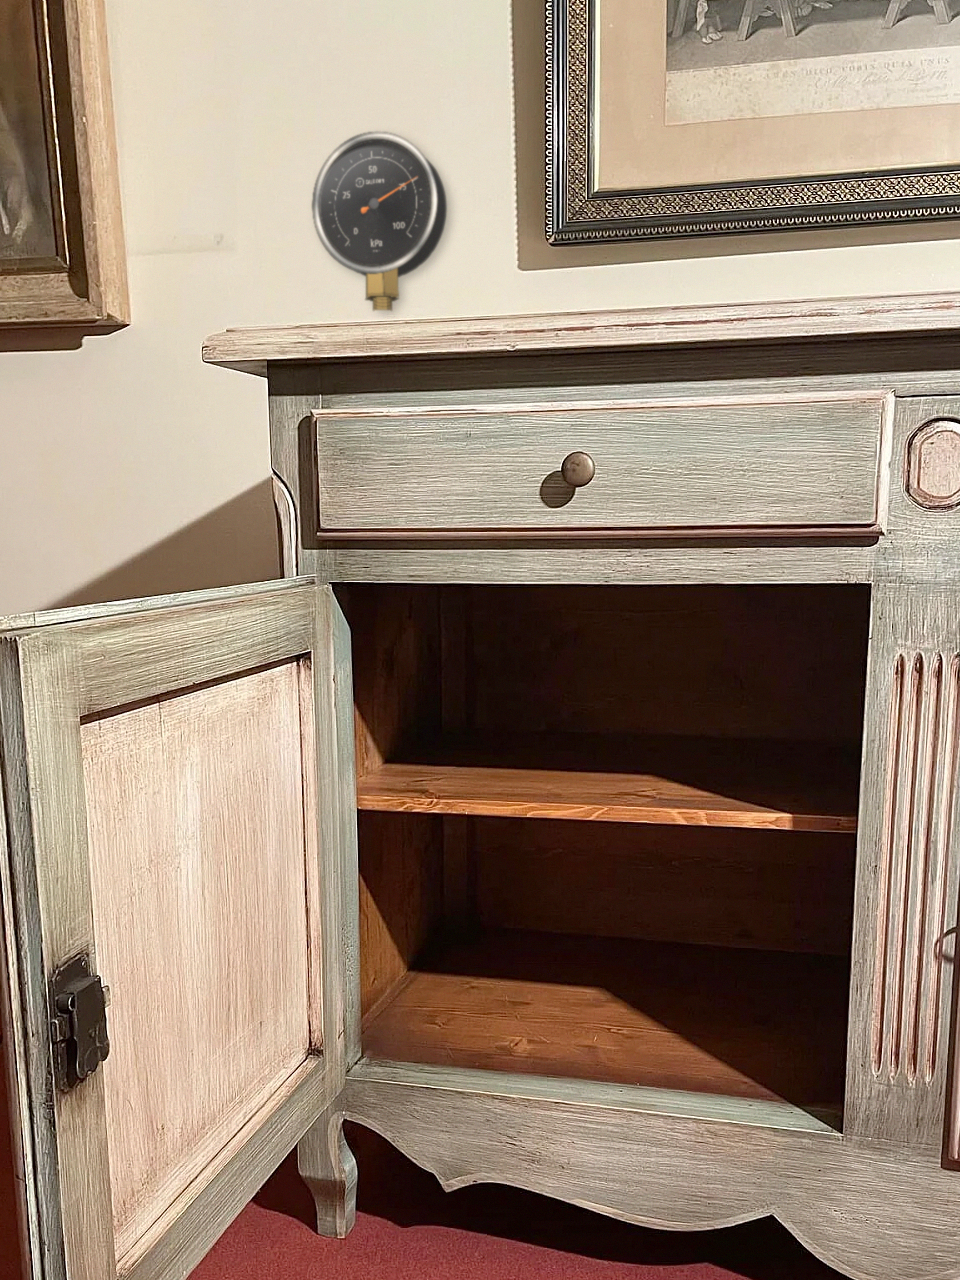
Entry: 75 kPa
